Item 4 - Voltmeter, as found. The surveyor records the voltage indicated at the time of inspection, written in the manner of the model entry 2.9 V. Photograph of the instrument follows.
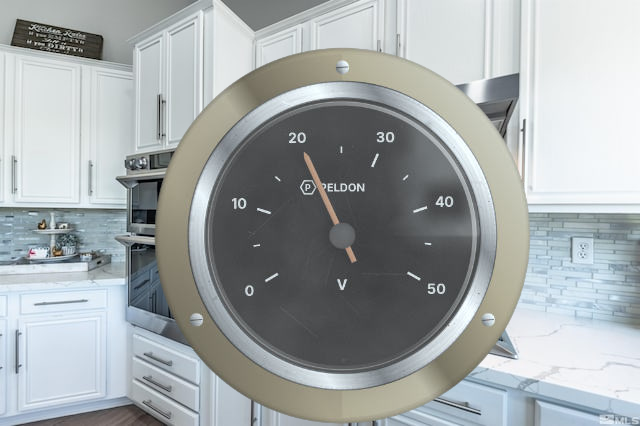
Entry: 20 V
